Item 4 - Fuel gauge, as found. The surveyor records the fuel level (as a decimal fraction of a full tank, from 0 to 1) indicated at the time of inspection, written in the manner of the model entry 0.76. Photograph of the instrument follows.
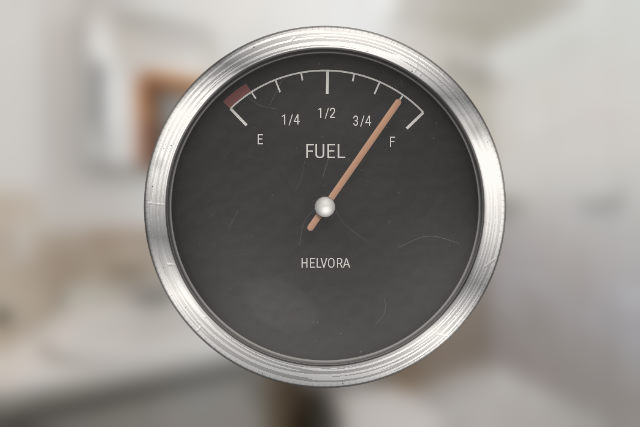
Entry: 0.875
